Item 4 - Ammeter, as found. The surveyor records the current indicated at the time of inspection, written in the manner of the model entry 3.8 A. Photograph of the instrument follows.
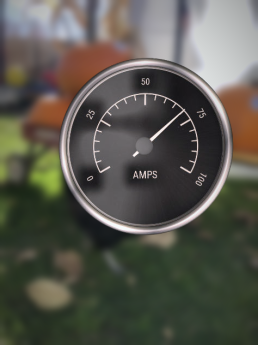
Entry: 70 A
